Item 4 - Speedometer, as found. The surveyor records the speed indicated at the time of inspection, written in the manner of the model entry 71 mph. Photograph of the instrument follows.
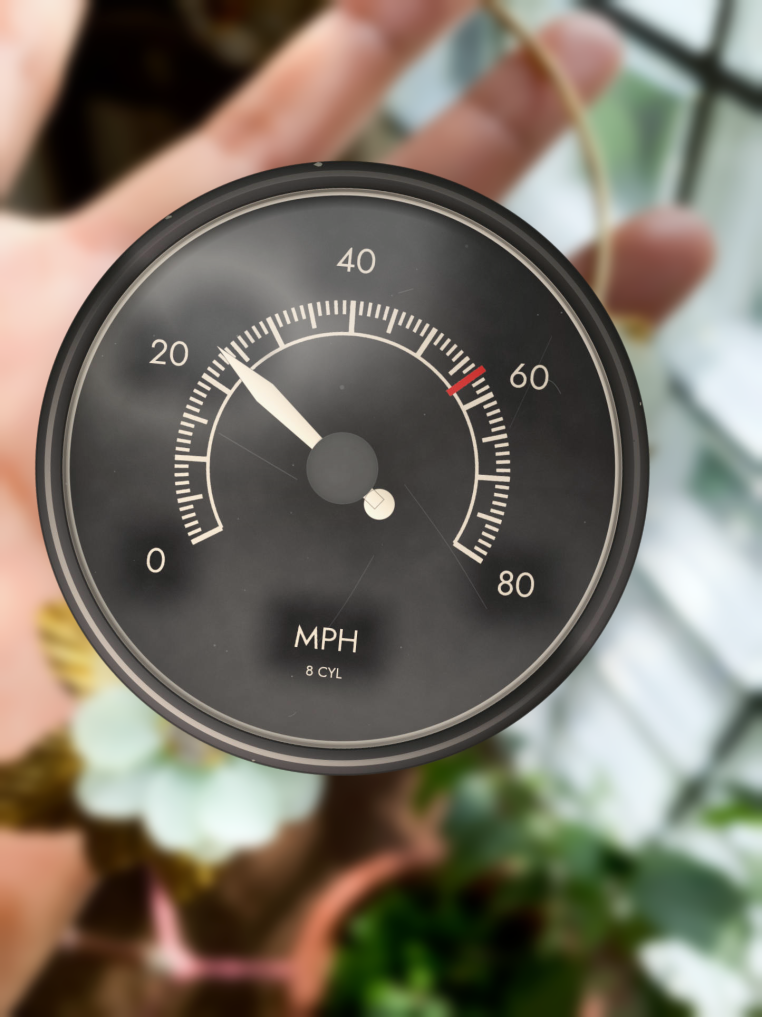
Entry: 23.5 mph
